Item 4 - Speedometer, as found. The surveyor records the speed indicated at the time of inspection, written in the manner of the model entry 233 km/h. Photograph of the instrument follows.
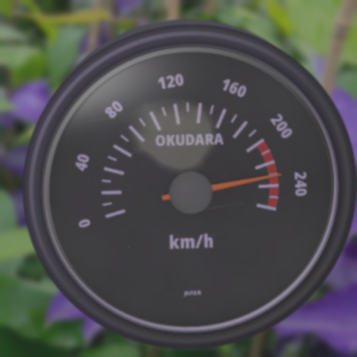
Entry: 230 km/h
